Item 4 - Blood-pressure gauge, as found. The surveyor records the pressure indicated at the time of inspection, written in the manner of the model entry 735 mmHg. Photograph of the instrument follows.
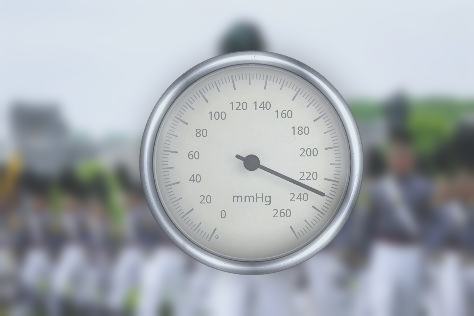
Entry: 230 mmHg
